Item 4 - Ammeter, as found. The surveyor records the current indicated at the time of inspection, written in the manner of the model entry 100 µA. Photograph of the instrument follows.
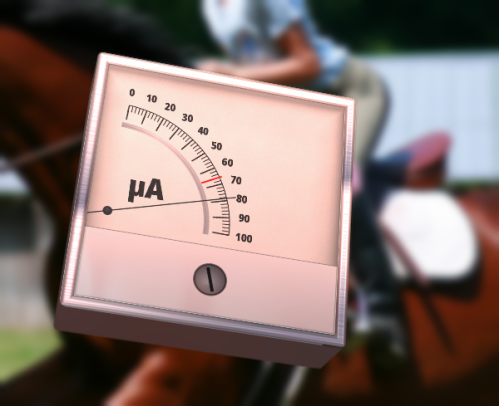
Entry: 80 µA
